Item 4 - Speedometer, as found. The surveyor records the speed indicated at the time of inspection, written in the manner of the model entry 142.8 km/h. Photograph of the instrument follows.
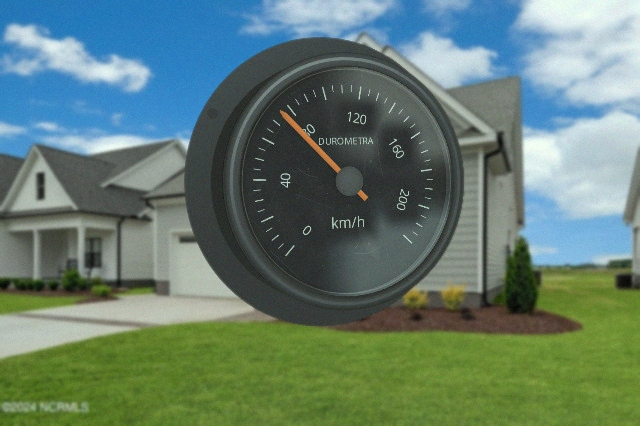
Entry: 75 km/h
